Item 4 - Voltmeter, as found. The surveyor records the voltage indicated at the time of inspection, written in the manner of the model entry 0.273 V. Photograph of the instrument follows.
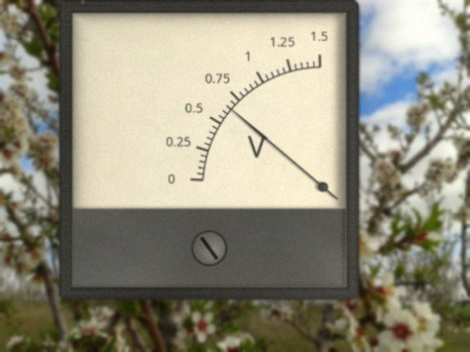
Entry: 0.65 V
